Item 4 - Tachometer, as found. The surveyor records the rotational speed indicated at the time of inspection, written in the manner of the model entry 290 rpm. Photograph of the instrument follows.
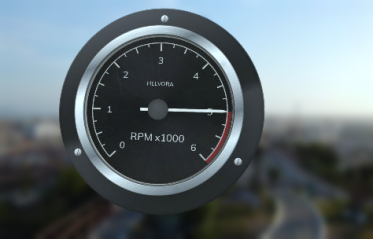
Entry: 5000 rpm
